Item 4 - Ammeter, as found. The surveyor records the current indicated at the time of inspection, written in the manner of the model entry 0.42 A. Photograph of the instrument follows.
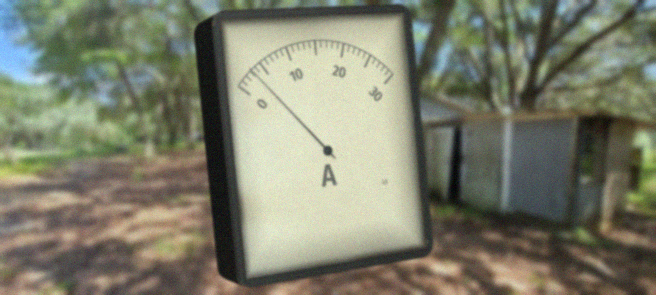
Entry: 3 A
